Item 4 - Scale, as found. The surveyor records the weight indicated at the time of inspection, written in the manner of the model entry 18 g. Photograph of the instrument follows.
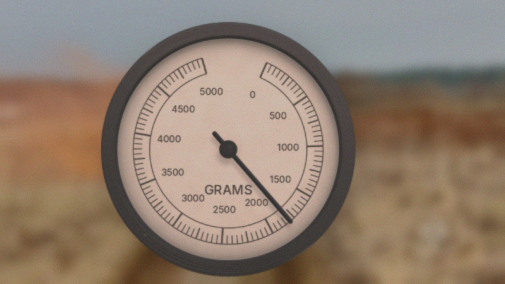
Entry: 1800 g
